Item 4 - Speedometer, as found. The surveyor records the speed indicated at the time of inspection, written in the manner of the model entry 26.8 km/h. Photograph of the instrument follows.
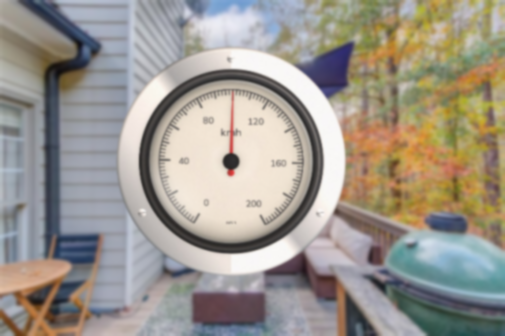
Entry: 100 km/h
